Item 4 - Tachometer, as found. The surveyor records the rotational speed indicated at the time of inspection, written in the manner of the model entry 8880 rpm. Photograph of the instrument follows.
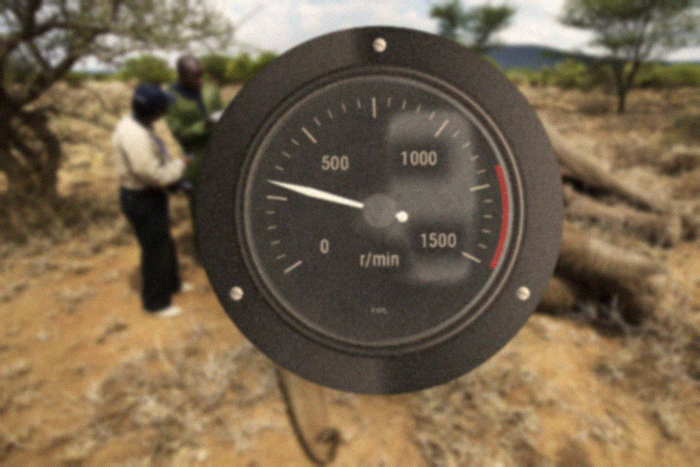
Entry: 300 rpm
